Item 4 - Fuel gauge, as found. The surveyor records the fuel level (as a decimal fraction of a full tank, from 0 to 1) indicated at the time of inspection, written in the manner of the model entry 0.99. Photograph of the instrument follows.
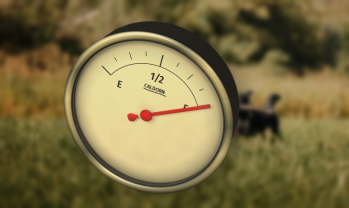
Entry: 1
